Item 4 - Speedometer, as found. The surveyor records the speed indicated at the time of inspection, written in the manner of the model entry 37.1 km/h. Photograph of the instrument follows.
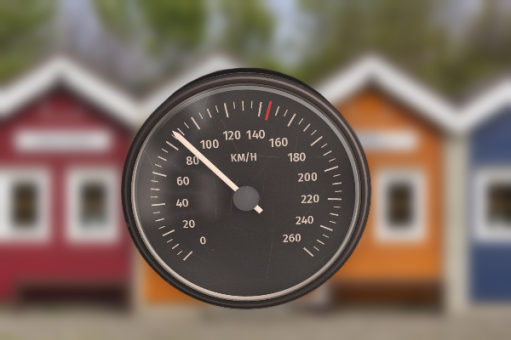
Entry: 87.5 km/h
